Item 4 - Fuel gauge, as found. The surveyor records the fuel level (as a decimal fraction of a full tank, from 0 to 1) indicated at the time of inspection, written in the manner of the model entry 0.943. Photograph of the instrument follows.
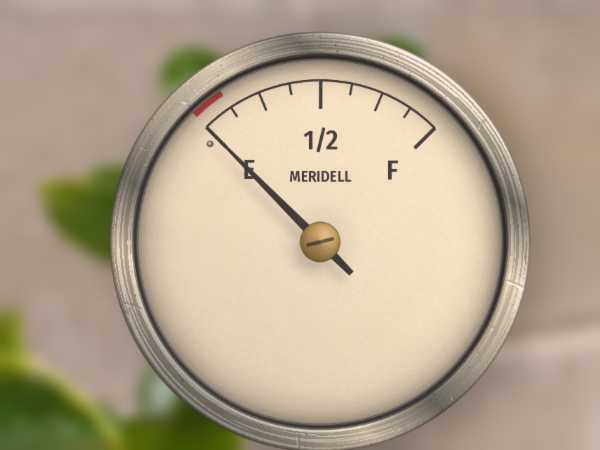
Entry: 0
